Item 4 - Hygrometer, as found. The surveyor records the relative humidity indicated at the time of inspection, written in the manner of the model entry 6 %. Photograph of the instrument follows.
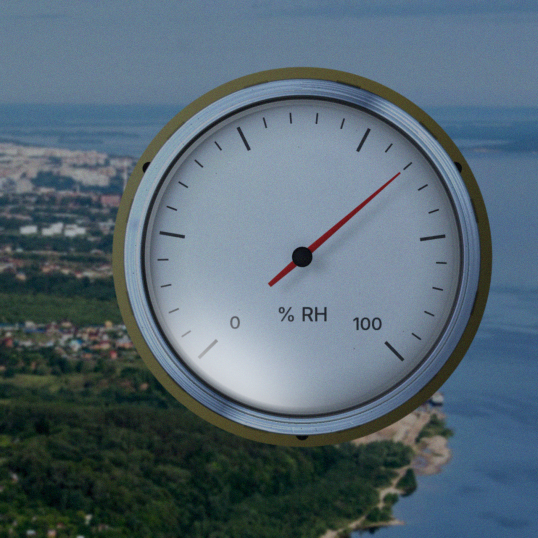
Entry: 68 %
